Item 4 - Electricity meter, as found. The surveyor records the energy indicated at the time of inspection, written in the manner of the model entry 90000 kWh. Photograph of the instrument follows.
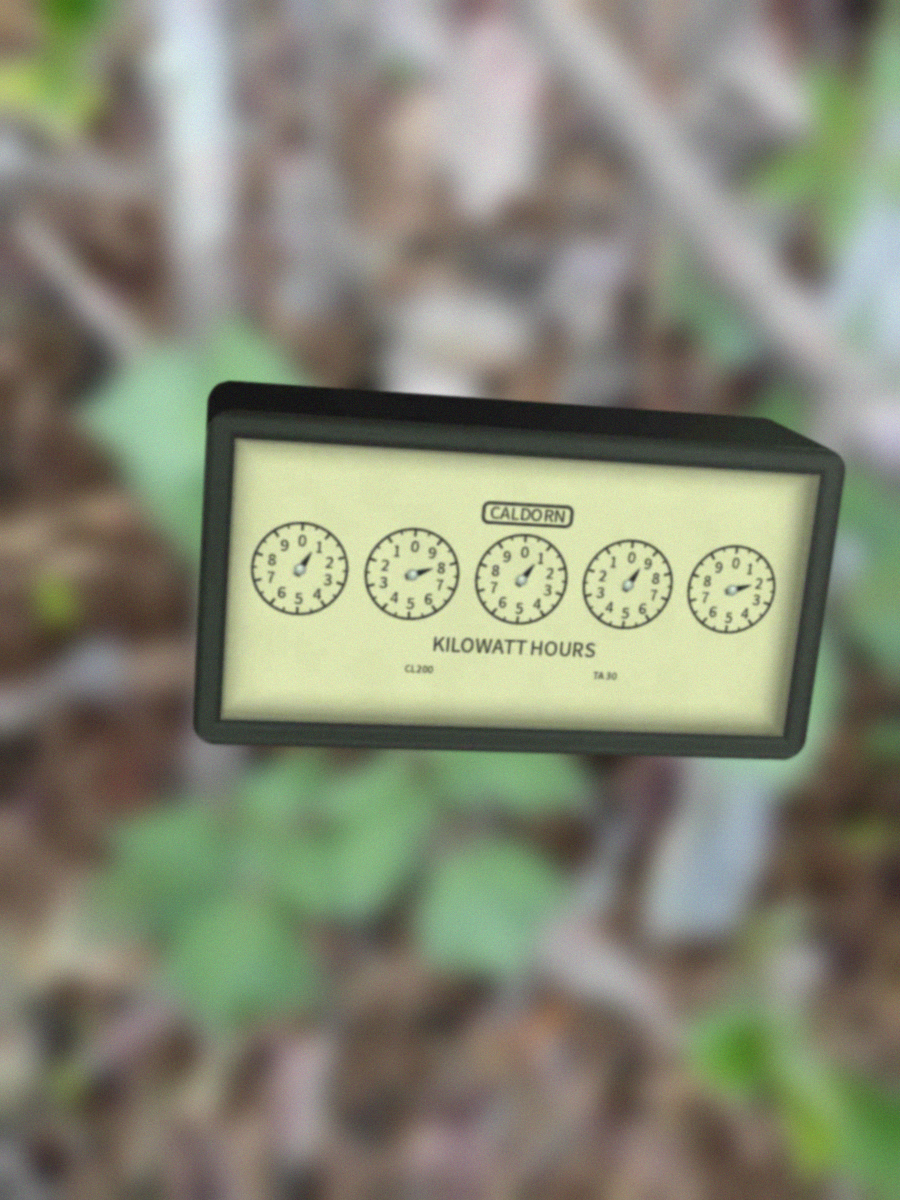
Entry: 8092 kWh
